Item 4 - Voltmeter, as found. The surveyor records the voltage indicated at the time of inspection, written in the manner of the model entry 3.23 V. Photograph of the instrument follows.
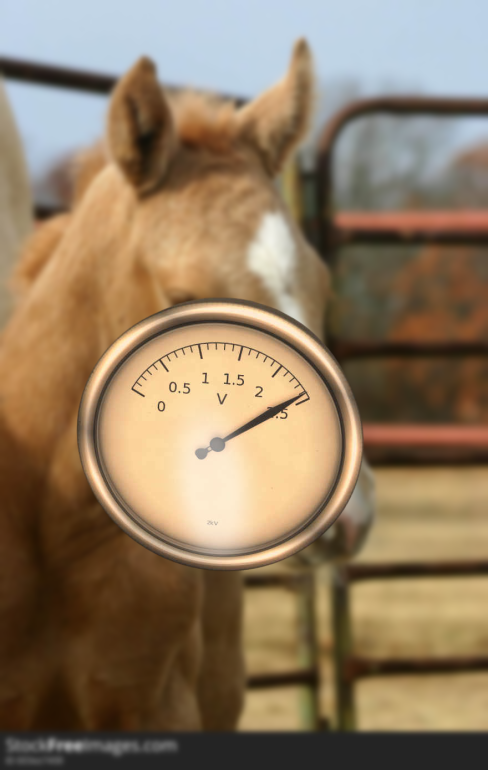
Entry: 2.4 V
